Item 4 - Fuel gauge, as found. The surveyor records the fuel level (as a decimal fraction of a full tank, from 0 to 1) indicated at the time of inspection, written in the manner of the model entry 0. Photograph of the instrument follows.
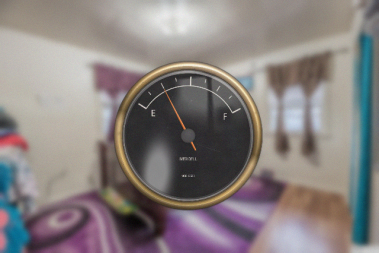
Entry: 0.25
